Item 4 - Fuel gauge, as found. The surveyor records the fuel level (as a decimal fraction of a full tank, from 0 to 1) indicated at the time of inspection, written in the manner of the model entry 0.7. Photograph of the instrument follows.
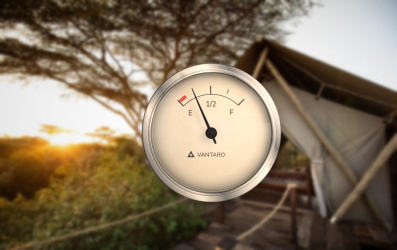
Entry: 0.25
